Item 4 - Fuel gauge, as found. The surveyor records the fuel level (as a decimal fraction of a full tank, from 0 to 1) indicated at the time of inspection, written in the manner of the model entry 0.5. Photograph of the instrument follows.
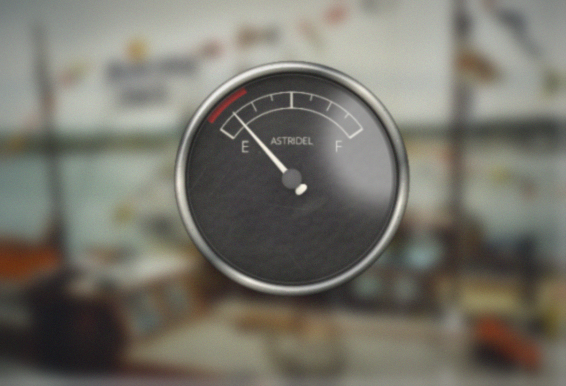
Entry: 0.125
